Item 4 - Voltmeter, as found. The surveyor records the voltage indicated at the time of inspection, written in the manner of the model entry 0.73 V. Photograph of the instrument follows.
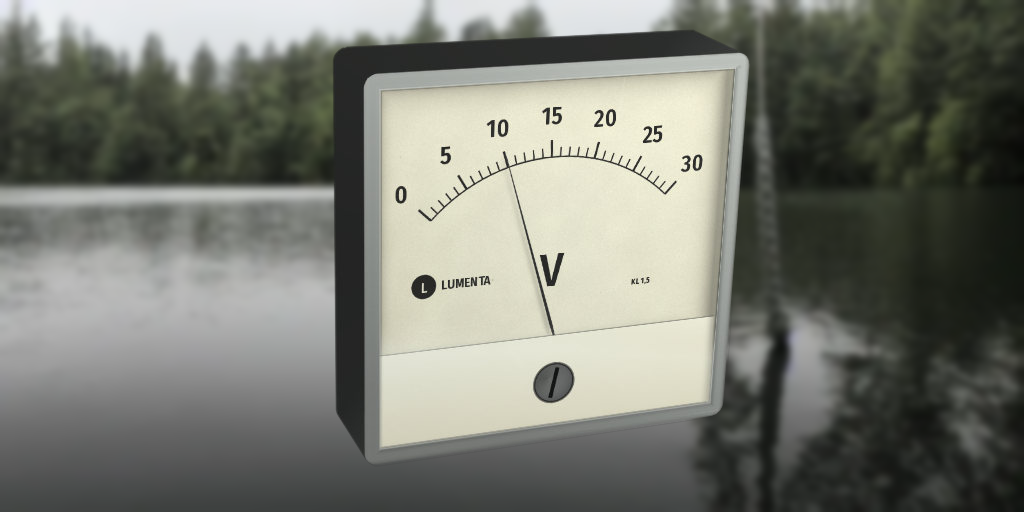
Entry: 10 V
